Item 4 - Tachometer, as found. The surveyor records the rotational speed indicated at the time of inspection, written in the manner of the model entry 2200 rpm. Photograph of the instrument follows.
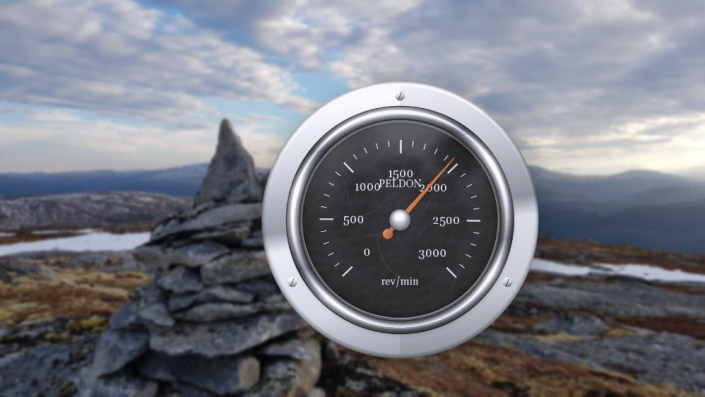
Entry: 1950 rpm
